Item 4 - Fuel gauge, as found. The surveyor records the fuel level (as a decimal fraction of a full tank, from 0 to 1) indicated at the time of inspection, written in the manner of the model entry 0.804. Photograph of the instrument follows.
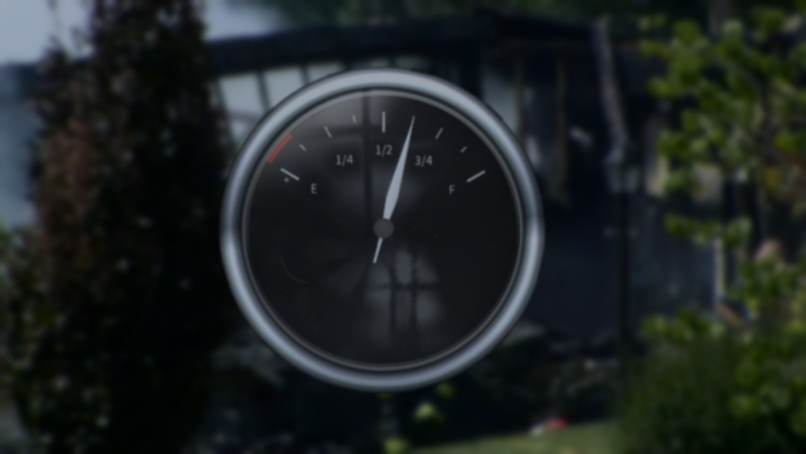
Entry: 0.625
